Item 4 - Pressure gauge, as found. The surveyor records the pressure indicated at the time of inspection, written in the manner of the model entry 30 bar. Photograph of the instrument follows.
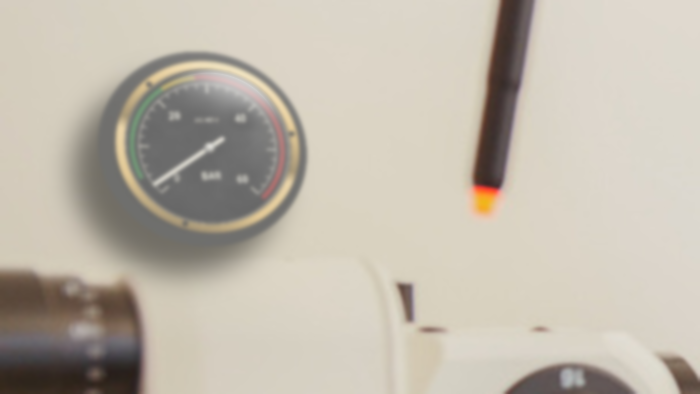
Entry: 2 bar
